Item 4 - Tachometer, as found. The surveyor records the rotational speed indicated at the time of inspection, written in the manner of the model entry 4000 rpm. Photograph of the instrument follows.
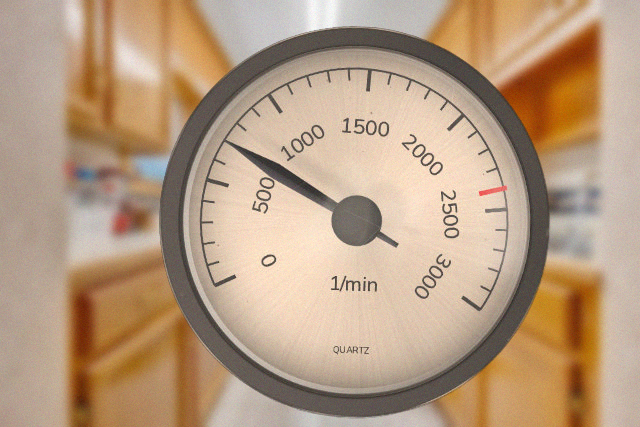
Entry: 700 rpm
